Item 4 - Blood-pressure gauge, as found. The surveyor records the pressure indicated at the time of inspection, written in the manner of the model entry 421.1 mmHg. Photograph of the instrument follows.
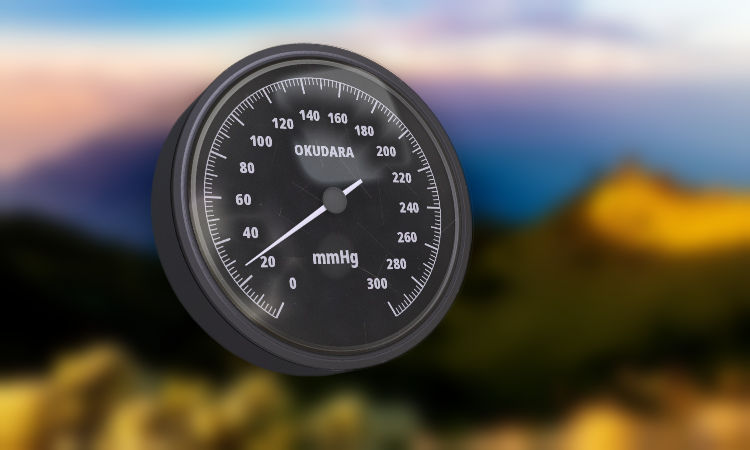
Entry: 26 mmHg
